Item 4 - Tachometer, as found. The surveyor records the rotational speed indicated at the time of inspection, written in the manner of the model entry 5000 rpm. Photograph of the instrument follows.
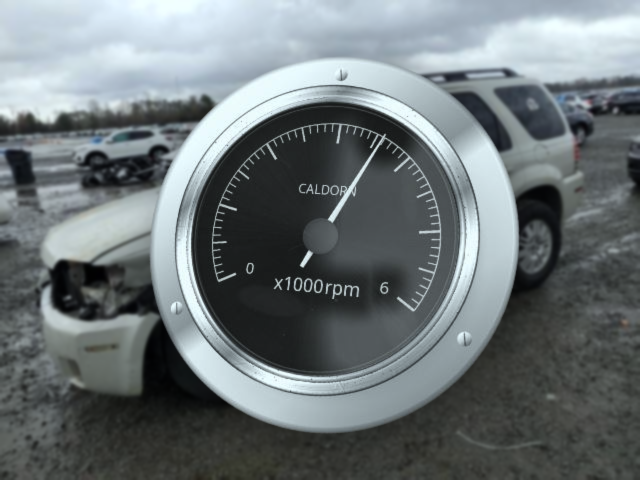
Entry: 3600 rpm
